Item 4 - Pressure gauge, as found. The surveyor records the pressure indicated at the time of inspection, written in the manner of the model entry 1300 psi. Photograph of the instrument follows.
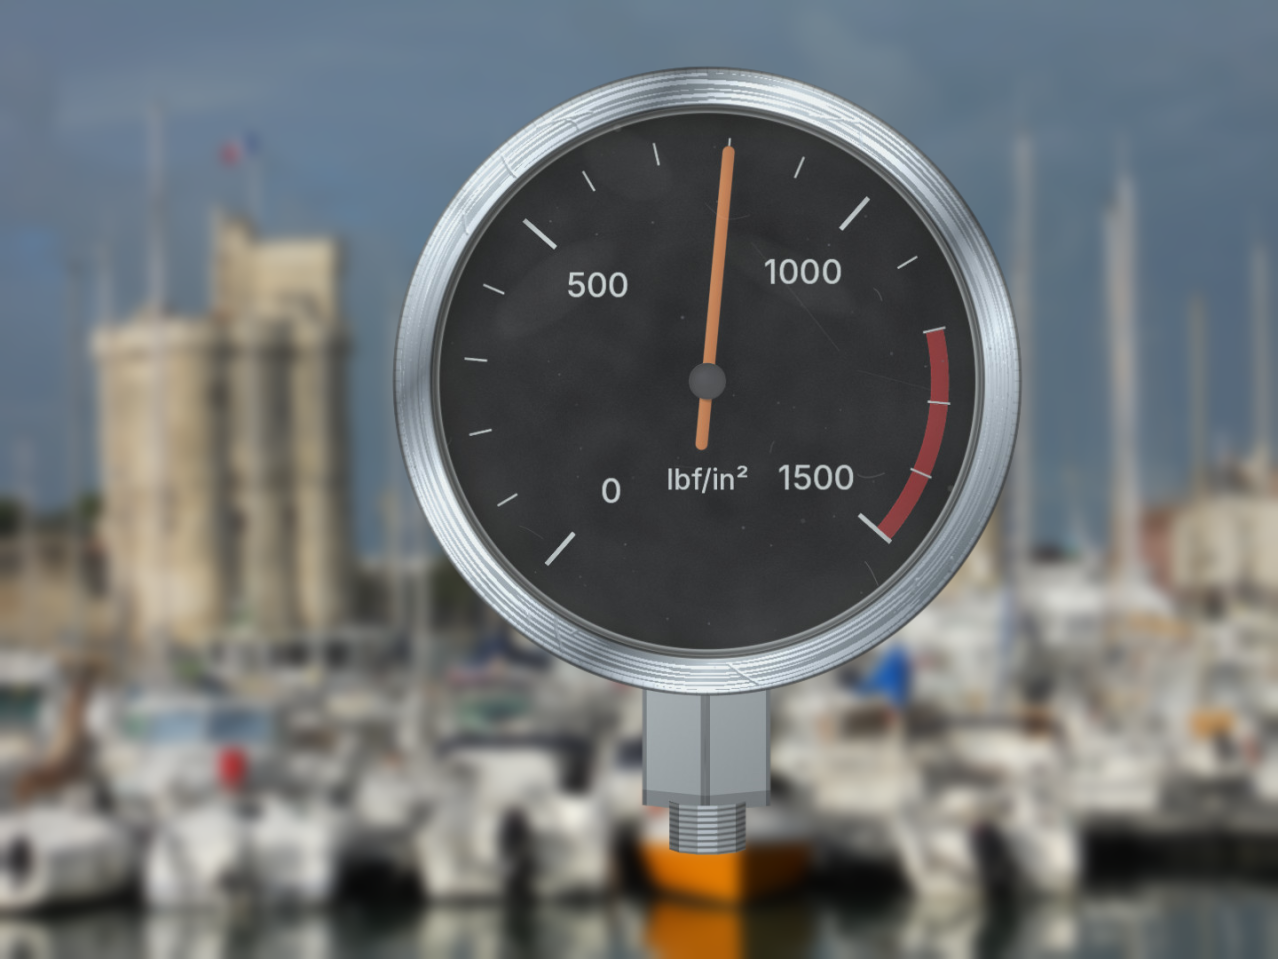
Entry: 800 psi
